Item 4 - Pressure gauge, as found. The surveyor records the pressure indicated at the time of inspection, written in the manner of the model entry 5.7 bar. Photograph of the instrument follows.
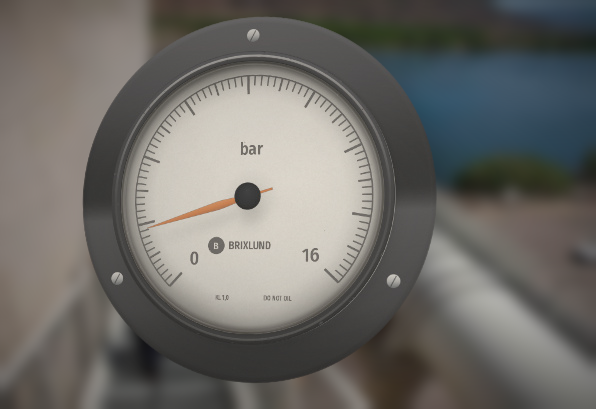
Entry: 1.8 bar
